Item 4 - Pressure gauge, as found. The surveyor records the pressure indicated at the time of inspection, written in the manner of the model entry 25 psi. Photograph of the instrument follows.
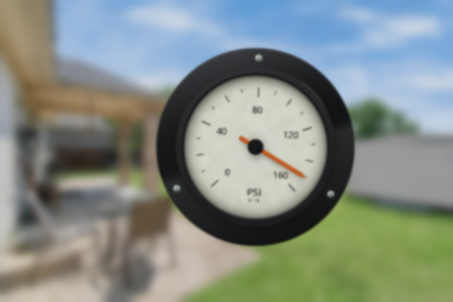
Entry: 150 psi
